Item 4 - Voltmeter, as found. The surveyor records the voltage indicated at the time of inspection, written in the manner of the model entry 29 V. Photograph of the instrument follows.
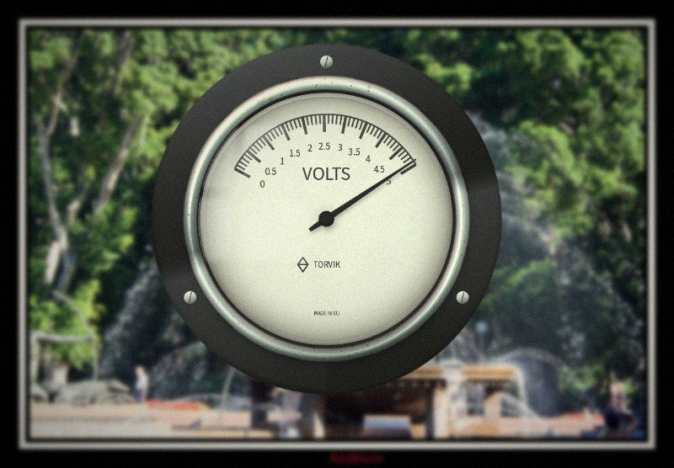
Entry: 4.9 V
